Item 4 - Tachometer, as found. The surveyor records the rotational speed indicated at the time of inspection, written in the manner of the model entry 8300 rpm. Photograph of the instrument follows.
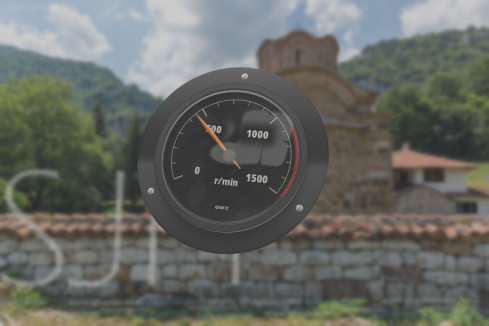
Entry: 450 rpm
